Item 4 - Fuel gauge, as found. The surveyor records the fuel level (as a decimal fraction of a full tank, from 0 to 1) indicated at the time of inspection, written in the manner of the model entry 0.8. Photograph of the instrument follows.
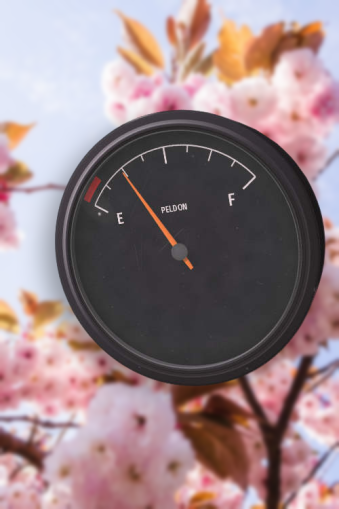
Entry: 0.25
